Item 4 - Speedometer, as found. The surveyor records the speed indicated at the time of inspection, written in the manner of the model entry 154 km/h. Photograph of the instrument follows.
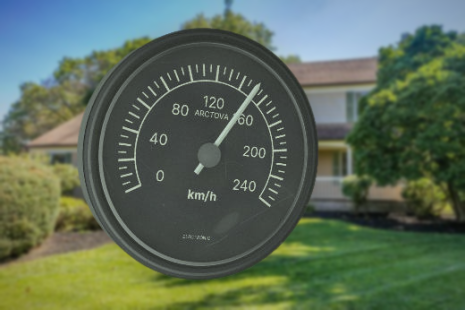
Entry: 150 km/h
